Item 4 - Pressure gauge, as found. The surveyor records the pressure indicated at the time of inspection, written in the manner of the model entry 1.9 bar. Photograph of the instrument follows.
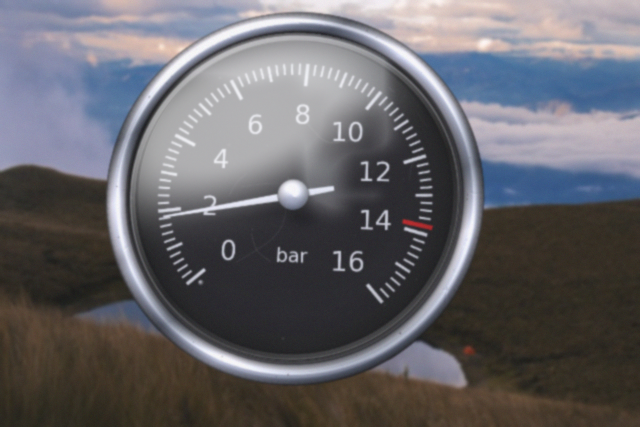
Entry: 1.8 bar
